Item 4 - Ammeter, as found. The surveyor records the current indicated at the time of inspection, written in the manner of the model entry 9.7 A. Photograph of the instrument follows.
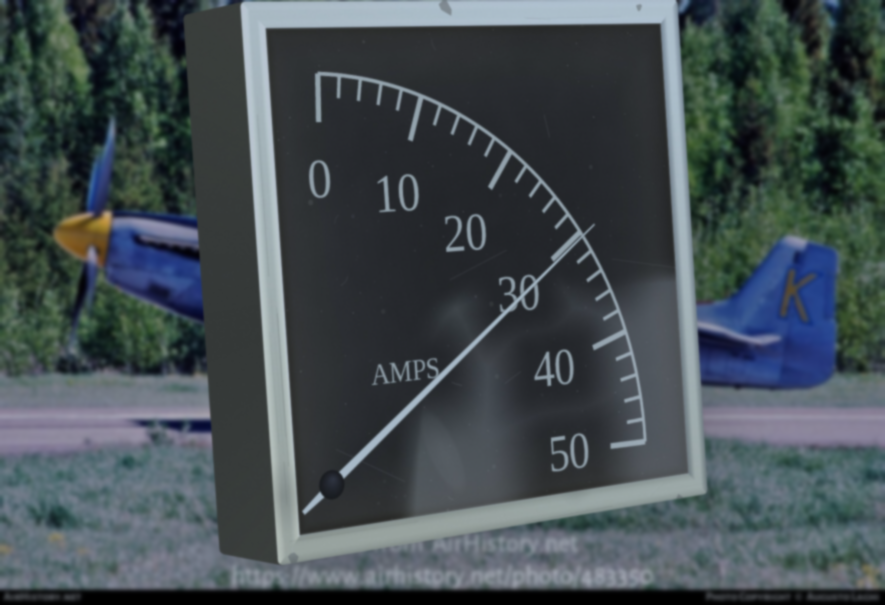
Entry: 30 A
